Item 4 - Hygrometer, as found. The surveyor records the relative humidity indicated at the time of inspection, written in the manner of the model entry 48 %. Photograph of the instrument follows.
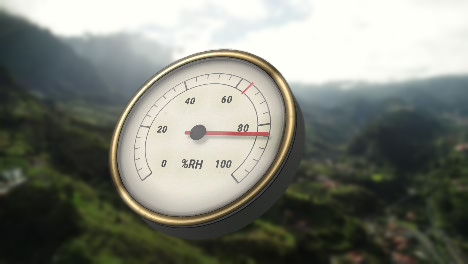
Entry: 84 %
